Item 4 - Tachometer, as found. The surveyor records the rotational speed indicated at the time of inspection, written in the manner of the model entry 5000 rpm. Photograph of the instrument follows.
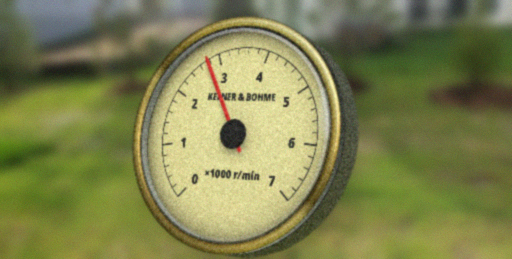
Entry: 2800 rpm
